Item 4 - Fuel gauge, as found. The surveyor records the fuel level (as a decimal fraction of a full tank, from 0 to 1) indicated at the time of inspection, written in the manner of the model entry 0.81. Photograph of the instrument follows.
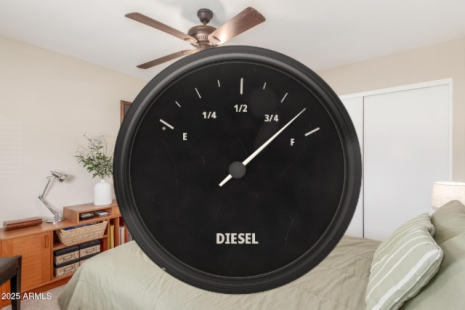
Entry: 0.875
